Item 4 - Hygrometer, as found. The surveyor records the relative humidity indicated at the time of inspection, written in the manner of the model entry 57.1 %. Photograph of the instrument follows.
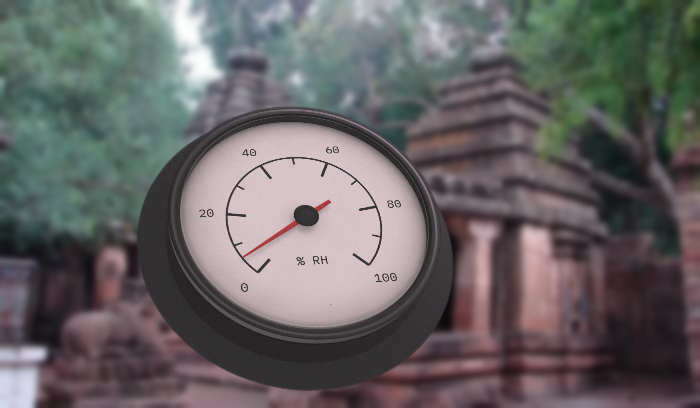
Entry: 5 %
